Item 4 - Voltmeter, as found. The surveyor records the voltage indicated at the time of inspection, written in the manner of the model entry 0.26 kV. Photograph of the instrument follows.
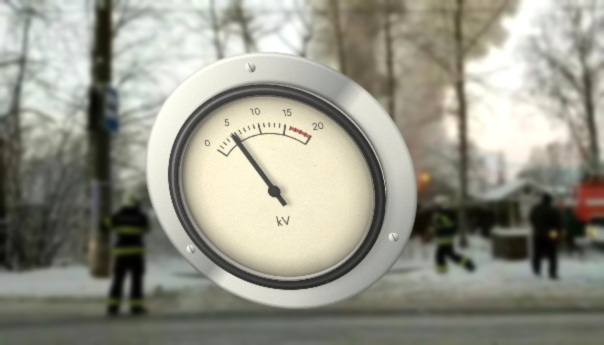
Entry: 5 kV
